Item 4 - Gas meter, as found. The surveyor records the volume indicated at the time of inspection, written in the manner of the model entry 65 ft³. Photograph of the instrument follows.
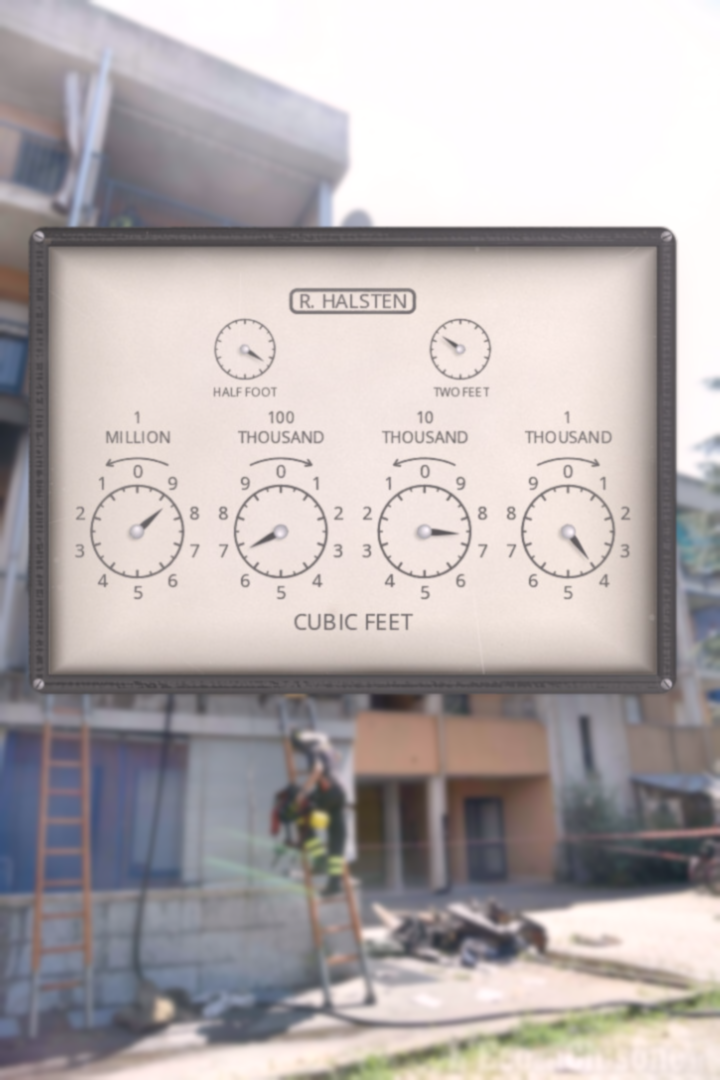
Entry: 867400 ft³
